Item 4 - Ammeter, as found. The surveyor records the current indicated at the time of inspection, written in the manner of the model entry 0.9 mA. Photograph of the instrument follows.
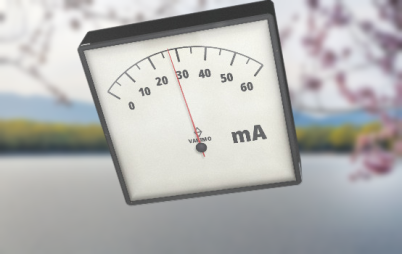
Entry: 27.5 mA
